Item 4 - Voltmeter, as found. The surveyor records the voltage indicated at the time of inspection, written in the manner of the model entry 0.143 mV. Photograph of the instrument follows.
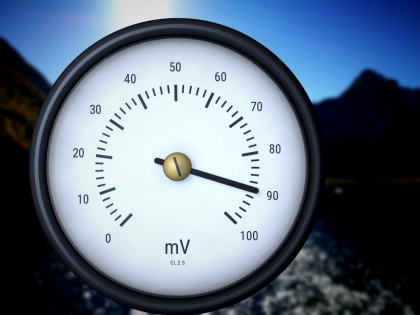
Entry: 90 mV
